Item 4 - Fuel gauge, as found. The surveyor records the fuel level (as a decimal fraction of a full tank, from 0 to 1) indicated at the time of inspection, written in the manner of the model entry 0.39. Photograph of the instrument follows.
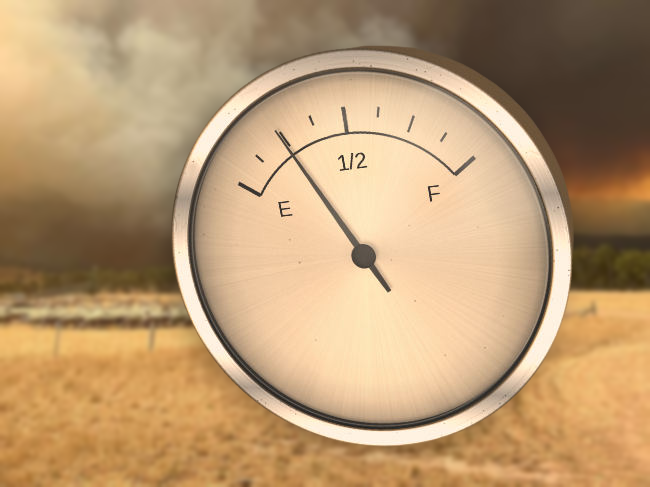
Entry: 0.25
